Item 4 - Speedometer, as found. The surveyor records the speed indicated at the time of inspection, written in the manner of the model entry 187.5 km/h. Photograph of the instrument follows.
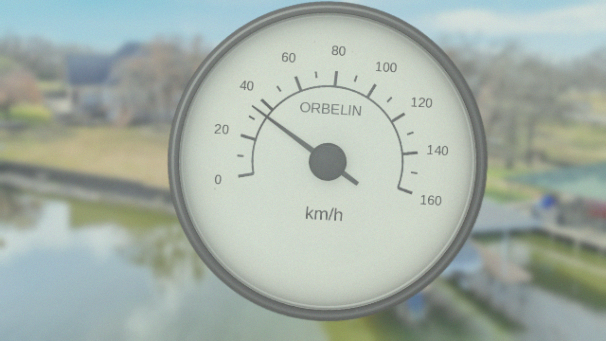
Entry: 35 km/h
